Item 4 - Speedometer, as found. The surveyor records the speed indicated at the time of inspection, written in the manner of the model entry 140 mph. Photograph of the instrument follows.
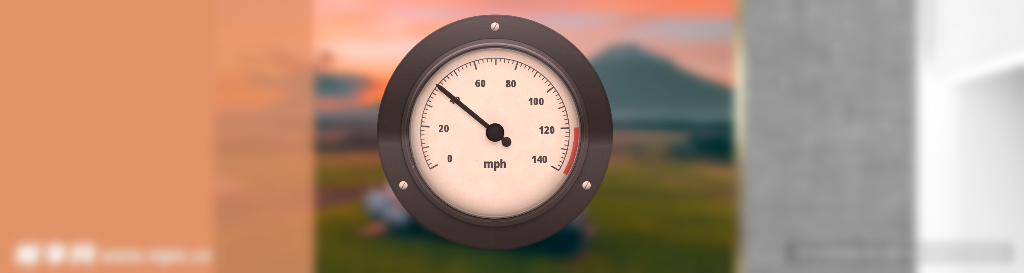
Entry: 40 mph
